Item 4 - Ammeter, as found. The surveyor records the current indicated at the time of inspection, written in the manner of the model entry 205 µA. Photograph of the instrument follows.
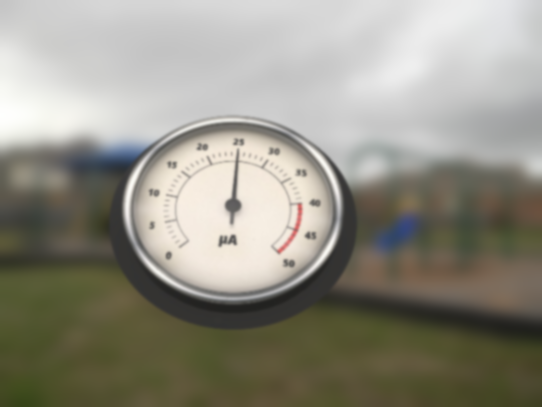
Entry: 25 µA
